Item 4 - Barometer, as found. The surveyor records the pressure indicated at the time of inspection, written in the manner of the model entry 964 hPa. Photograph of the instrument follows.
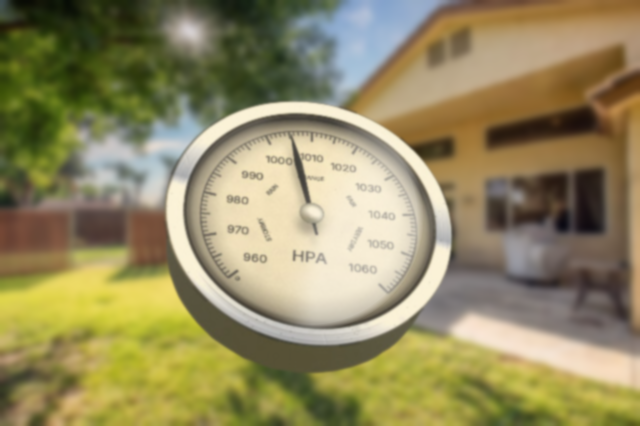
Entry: 1005 hPa
